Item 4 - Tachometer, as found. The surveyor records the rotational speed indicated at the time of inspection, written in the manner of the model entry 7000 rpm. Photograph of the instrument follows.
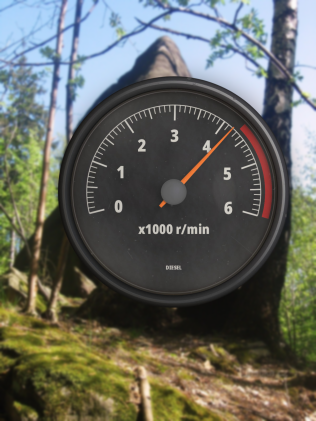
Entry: 4200 rpm
